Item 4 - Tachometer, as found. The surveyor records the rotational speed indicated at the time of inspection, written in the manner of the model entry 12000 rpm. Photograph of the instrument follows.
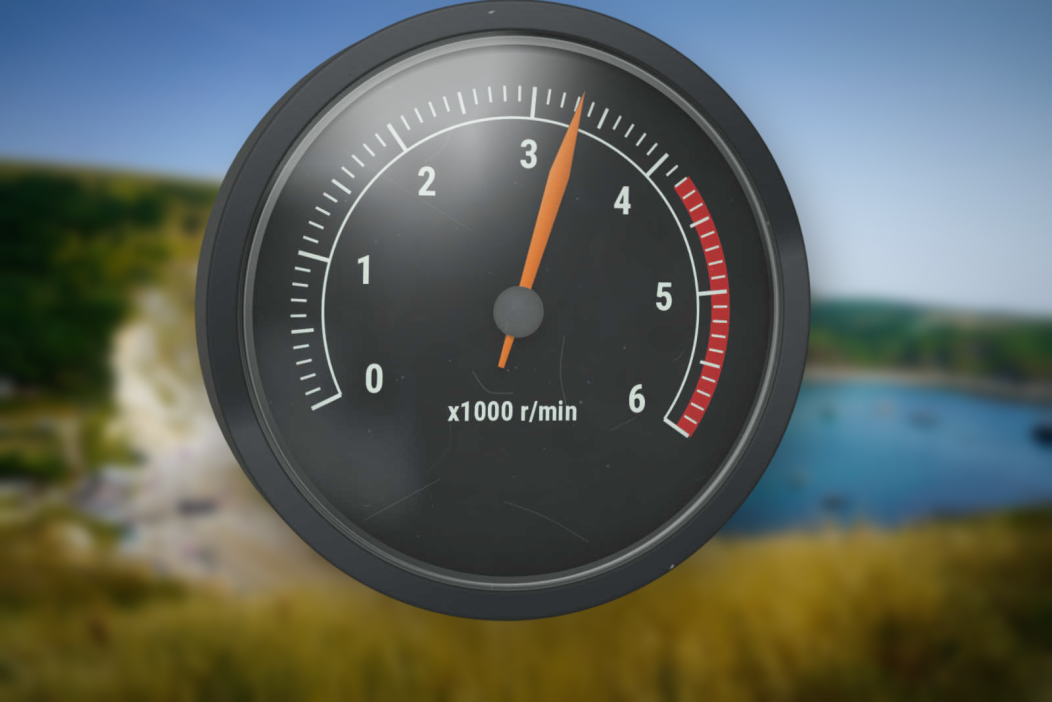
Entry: 3300 rpm
